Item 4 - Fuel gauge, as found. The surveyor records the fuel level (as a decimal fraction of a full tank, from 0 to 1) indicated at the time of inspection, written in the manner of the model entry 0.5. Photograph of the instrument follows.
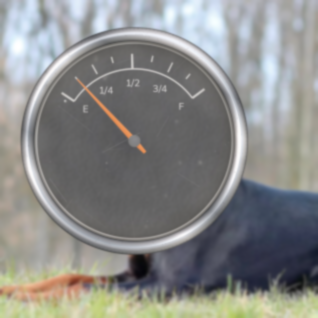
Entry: 0.125
